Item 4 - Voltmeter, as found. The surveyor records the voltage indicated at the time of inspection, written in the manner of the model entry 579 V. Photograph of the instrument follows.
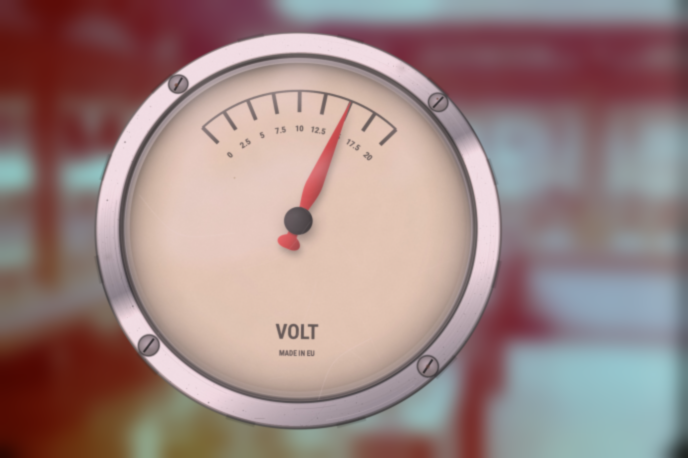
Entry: 15 V
